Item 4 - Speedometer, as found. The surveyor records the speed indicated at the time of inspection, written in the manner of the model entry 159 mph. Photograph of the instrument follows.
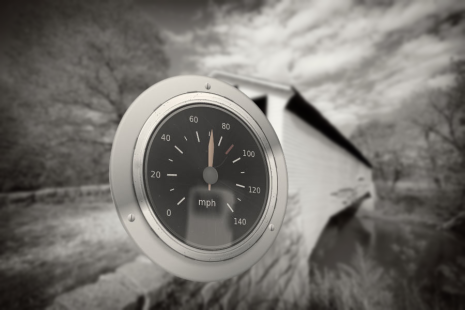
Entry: 70 mph
